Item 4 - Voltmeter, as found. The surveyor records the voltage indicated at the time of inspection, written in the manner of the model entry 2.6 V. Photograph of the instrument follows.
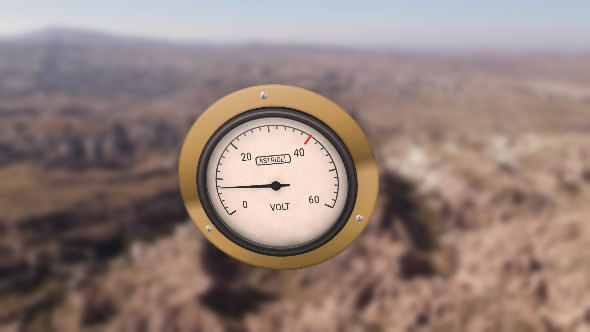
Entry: 8 V
